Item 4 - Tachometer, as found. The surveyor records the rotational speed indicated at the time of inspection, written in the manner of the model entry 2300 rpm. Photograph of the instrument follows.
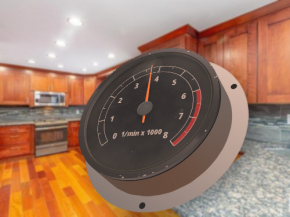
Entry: 3750 rpm
